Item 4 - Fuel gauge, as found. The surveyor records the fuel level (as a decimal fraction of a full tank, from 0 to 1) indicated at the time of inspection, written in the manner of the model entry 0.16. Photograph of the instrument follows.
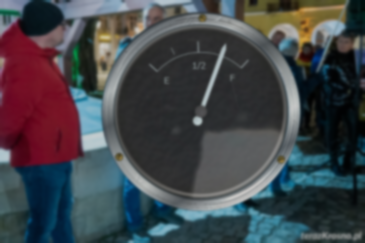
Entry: 0.75
